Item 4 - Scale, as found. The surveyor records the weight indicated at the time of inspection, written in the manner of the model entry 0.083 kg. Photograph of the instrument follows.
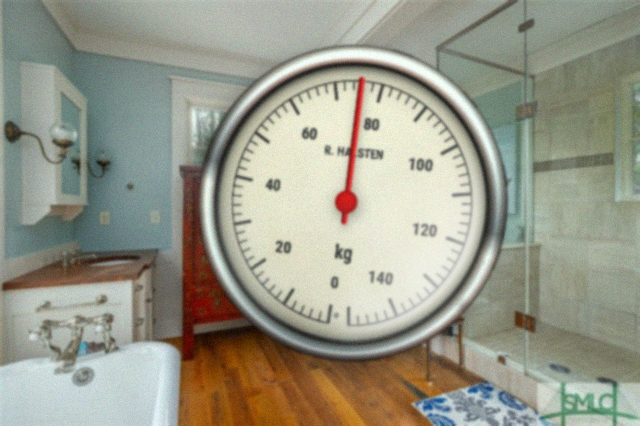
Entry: 76 kg
